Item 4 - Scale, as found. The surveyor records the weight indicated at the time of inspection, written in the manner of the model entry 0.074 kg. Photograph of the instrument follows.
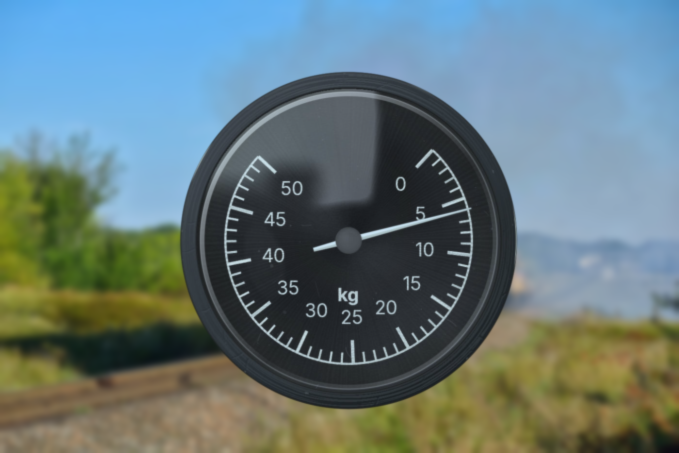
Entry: 6 kg
